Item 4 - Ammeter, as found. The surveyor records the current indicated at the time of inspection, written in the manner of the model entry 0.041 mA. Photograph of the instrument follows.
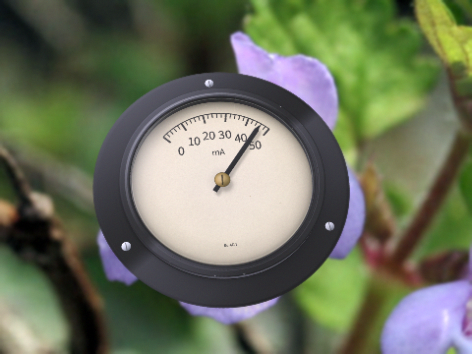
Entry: 46 mA
